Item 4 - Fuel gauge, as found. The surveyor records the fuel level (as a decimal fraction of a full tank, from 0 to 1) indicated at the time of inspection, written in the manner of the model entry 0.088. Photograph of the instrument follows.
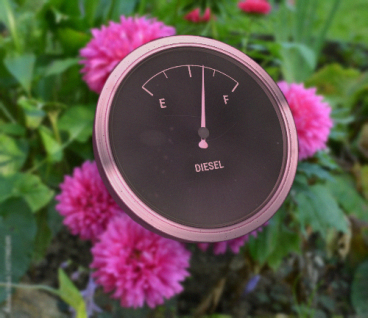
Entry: 0.625
